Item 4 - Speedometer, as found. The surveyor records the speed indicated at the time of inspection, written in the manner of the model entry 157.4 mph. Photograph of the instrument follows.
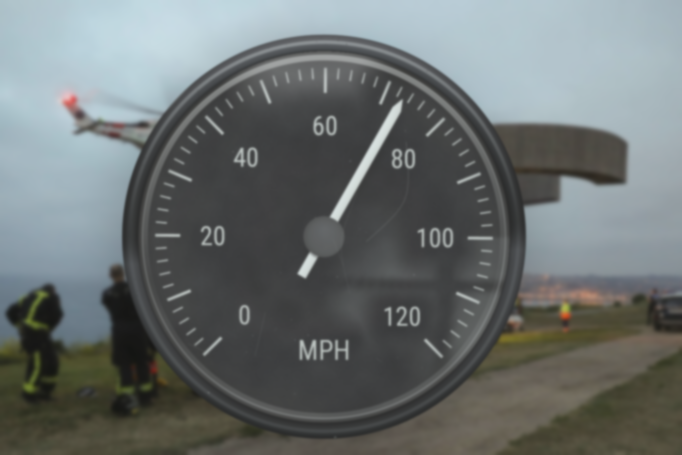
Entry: 73 mph
